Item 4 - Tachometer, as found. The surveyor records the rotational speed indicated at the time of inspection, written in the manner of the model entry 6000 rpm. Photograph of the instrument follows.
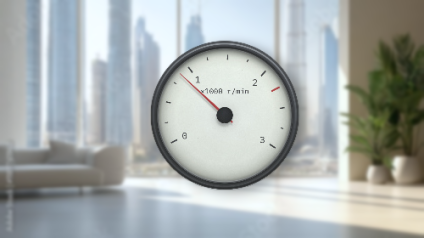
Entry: 875 rpm
